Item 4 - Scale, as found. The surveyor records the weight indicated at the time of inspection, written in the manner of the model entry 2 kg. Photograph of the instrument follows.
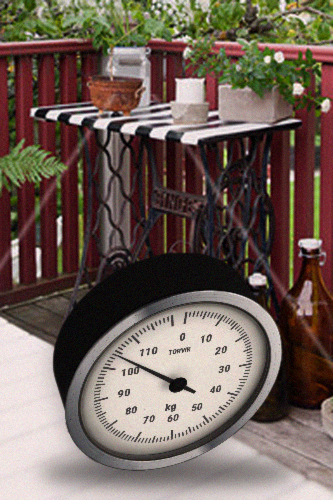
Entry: 105 kg
